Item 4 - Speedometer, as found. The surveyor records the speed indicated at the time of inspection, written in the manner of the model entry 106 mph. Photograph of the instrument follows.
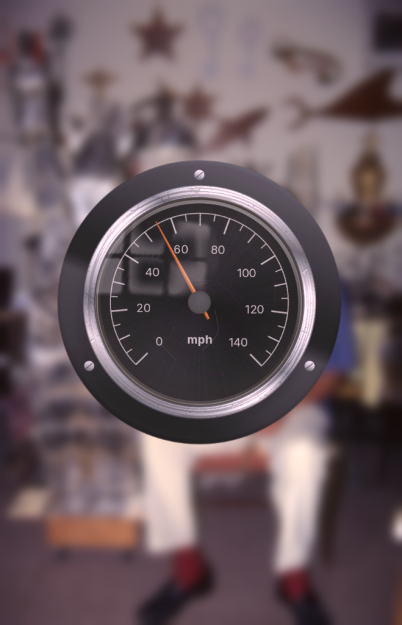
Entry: 55 mph
